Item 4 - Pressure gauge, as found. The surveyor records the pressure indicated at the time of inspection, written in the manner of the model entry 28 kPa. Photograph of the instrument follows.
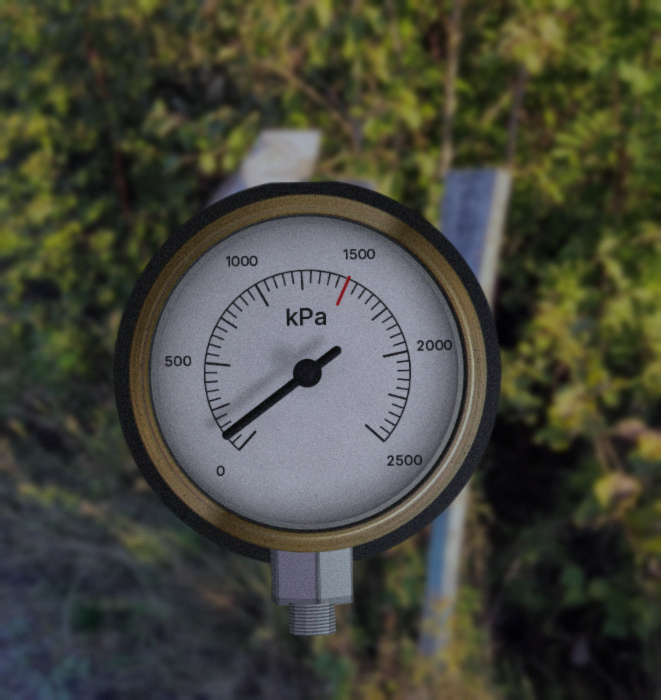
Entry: 100 kPa
